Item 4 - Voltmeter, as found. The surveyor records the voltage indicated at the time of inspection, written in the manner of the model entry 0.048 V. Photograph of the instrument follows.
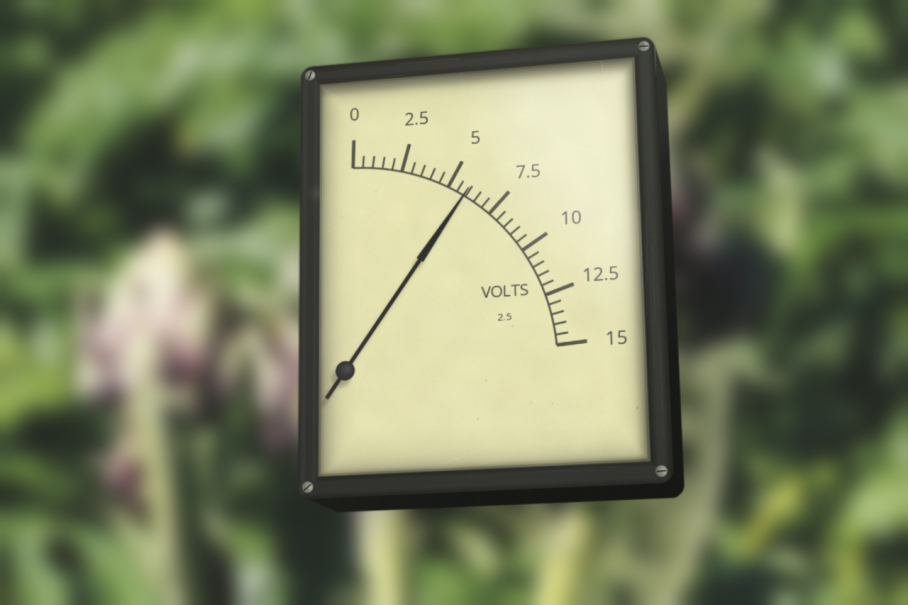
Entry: 6 V
